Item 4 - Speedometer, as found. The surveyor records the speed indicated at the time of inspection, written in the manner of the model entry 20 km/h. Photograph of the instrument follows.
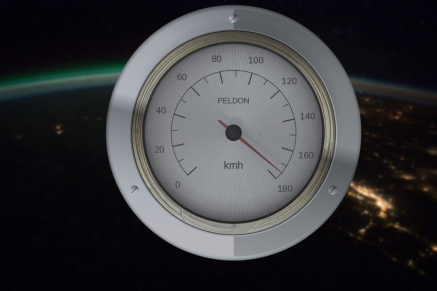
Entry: 175 km/h
